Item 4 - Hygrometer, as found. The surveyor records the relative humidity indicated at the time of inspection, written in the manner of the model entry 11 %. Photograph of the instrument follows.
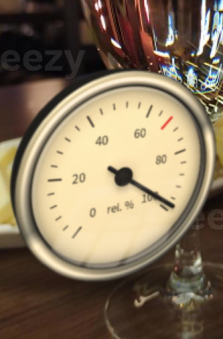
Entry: 98 %
